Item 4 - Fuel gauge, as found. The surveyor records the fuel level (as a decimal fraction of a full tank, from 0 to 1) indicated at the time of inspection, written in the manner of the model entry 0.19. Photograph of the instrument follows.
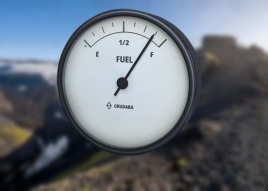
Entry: 0.875
